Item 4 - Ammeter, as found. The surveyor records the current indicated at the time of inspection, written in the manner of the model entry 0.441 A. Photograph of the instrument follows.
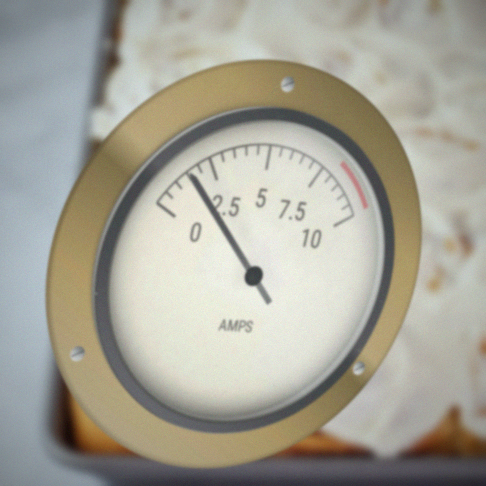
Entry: 1.5 A
